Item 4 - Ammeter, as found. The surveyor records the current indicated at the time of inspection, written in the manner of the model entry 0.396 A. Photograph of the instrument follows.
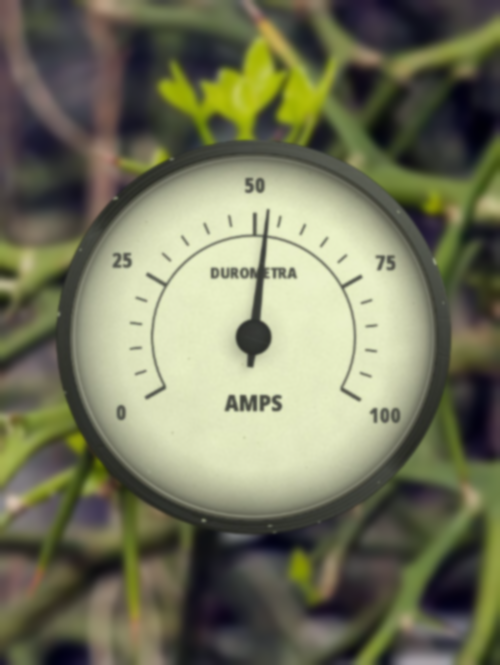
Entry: 52.5 A
